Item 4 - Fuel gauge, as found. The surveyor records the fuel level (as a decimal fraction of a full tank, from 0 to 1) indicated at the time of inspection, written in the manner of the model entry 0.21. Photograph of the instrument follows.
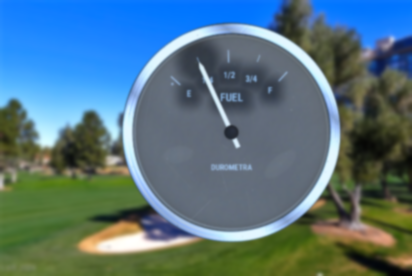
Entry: 0.25
